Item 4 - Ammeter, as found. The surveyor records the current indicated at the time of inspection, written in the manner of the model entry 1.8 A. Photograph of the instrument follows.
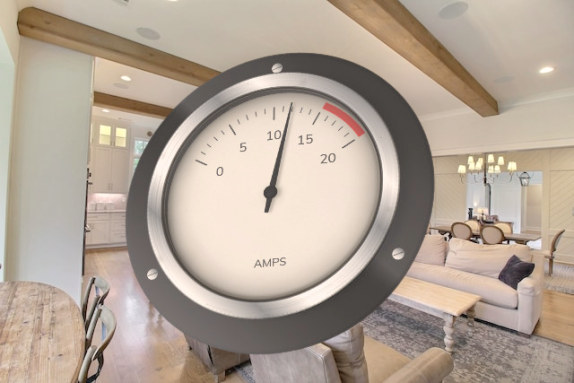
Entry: 12 A
